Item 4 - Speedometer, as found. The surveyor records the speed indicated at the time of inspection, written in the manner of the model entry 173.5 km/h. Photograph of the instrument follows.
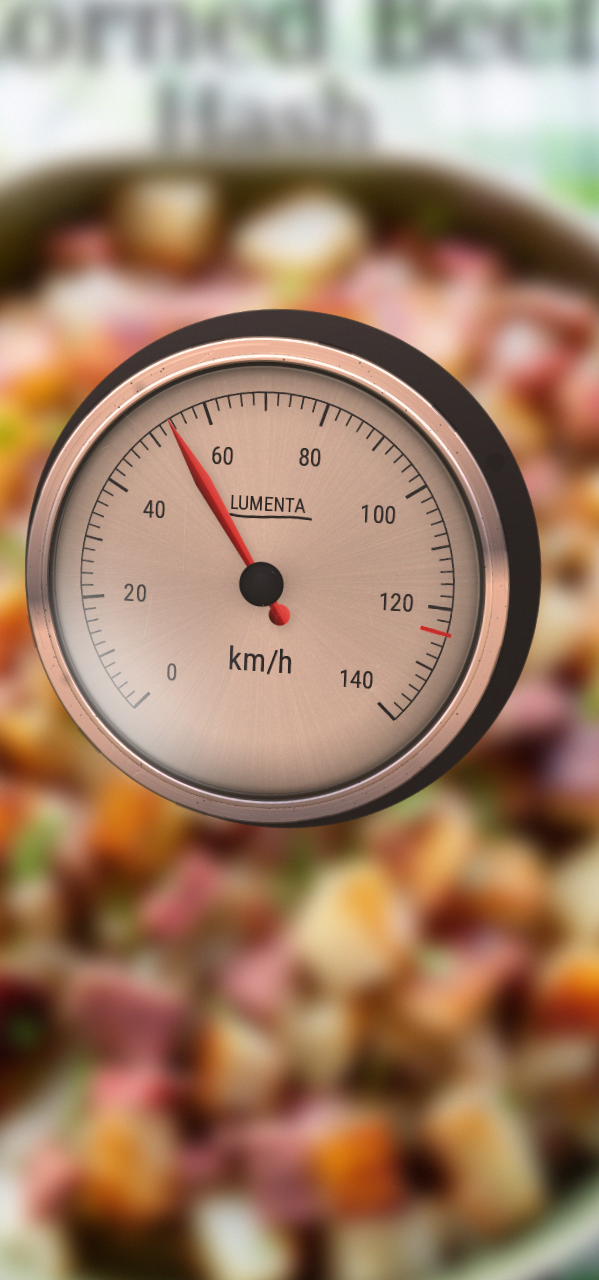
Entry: 54 km/h
